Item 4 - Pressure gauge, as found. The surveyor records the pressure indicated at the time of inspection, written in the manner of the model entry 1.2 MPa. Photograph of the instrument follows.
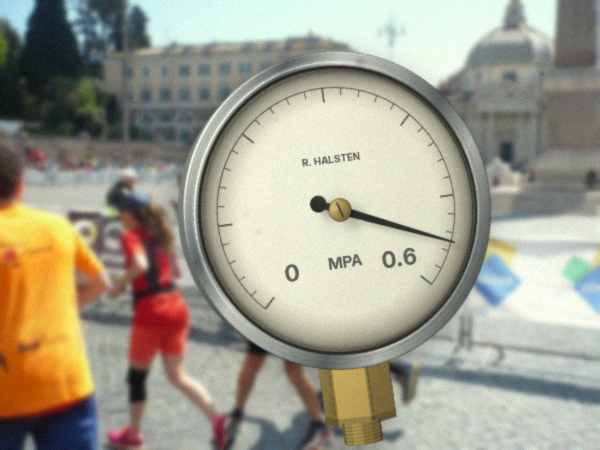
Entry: 0.55 MPa
